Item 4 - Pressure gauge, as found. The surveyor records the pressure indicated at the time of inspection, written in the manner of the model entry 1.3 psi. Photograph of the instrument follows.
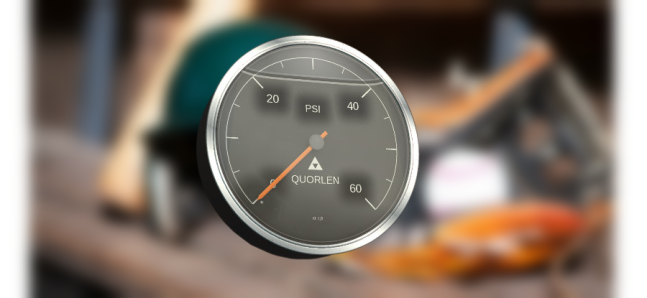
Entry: 0 psi
